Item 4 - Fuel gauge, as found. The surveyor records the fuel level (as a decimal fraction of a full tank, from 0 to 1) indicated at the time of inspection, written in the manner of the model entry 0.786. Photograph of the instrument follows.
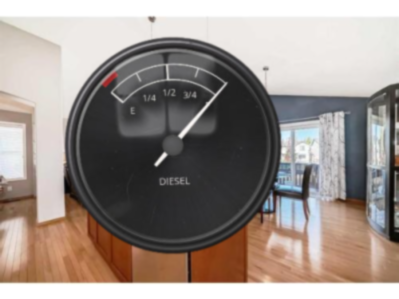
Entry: 1
